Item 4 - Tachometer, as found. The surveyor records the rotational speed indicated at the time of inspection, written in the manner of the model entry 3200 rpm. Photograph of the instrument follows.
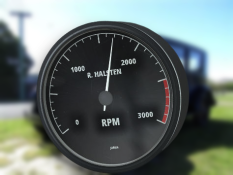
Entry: 1700 rpm
